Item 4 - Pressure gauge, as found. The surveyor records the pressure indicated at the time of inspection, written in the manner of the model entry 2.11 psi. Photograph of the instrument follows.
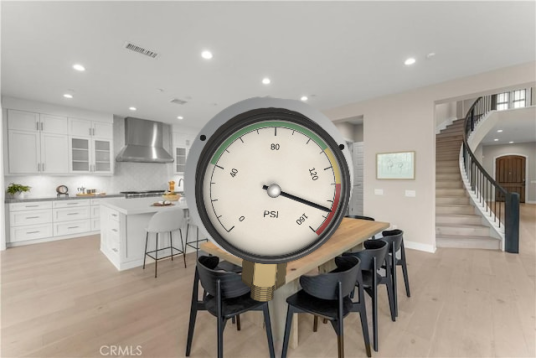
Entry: 145 psi
